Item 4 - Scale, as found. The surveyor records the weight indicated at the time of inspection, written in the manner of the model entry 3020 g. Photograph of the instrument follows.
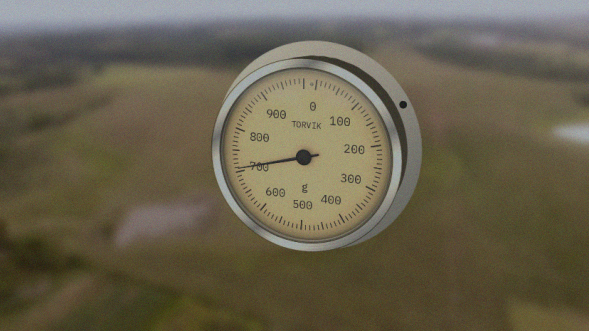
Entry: 710 g
